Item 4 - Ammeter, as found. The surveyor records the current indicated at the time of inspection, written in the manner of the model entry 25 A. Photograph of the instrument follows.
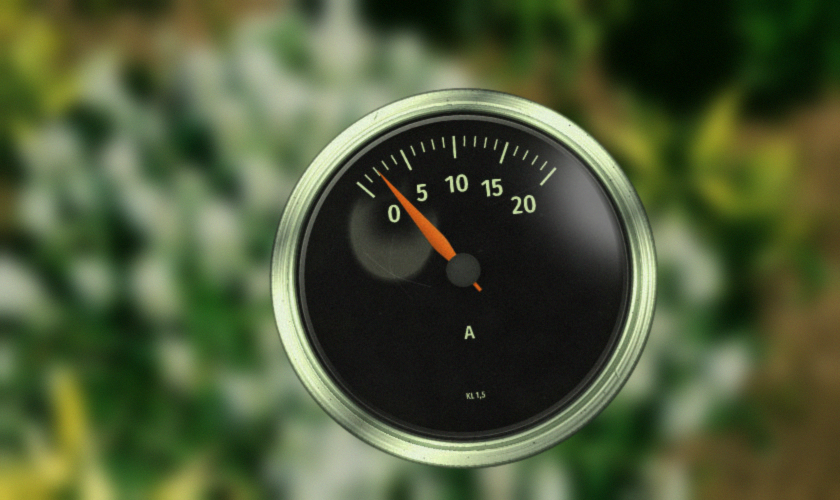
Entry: 2 A
